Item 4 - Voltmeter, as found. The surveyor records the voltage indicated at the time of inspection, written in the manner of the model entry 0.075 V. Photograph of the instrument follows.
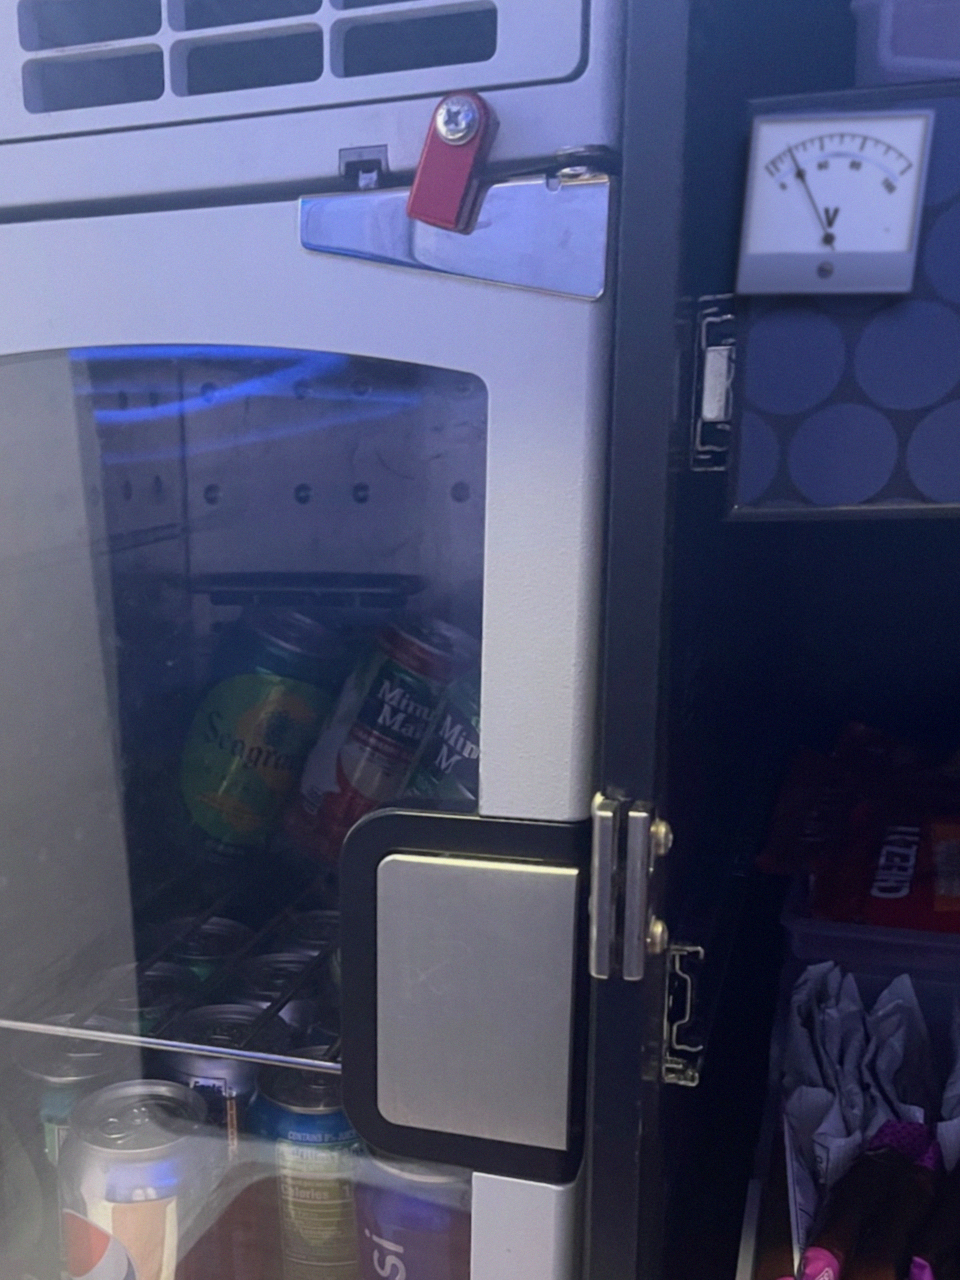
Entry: 40 V
